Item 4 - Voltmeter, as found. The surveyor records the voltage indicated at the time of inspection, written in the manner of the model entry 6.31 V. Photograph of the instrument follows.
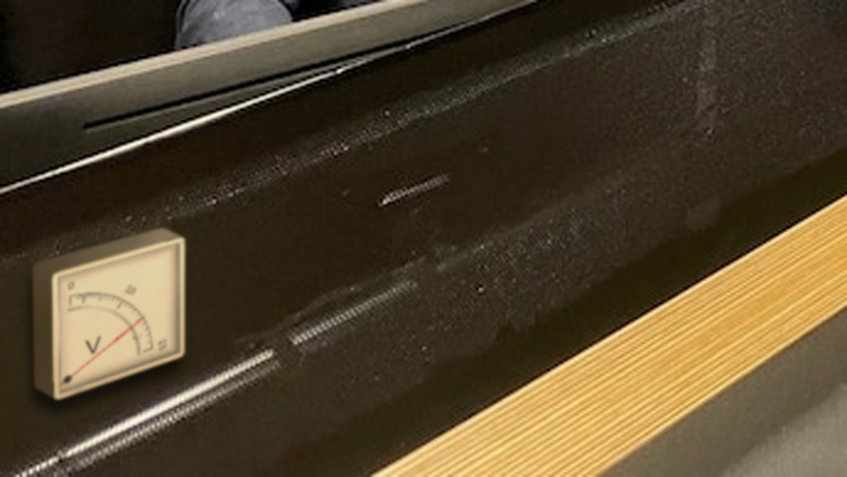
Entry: 12.5 V
